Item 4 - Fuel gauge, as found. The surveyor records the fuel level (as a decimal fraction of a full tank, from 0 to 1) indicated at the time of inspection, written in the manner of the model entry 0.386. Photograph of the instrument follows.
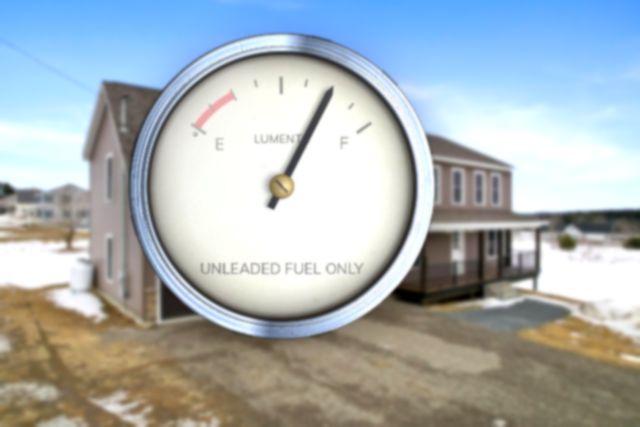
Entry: 0.75
